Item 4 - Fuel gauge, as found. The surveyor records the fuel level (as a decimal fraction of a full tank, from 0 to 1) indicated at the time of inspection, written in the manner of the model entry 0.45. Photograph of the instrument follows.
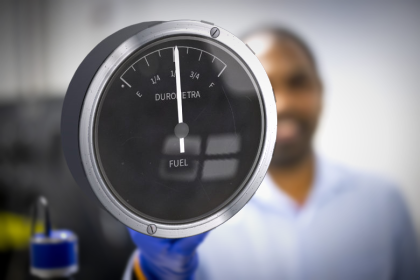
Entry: 0.5
